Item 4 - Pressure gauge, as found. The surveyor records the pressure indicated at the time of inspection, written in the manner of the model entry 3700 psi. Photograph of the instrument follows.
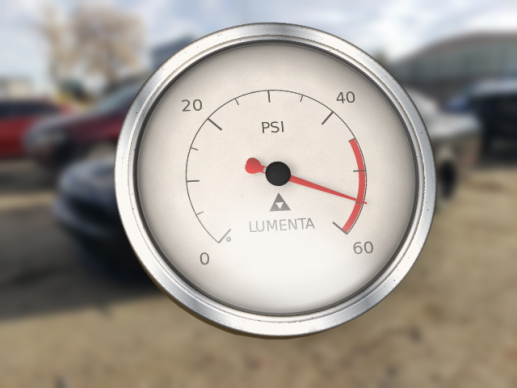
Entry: 55 psi
